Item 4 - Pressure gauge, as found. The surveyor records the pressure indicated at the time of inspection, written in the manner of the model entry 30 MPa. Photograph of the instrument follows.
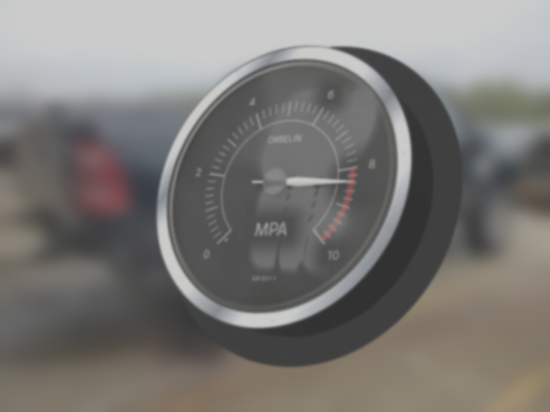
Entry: 8.4 MPa
